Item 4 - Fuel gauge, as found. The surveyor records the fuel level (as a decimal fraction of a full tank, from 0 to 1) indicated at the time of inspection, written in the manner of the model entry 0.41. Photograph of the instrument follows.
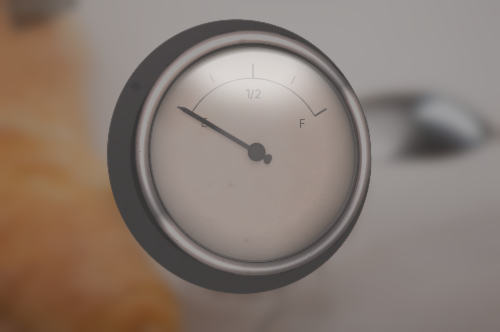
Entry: 0
